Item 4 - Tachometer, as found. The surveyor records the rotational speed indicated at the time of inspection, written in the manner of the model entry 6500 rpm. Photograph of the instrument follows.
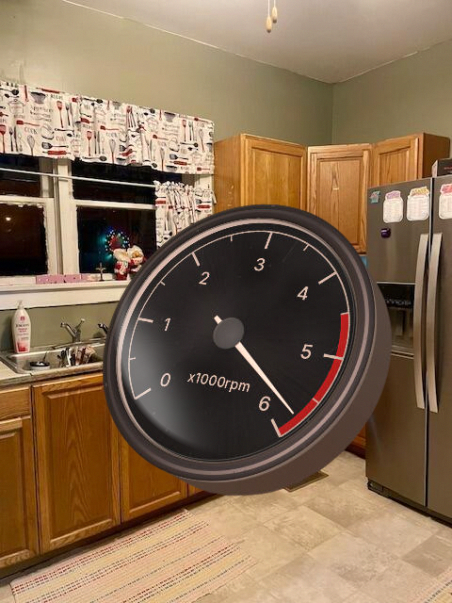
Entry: 5750 rpm
